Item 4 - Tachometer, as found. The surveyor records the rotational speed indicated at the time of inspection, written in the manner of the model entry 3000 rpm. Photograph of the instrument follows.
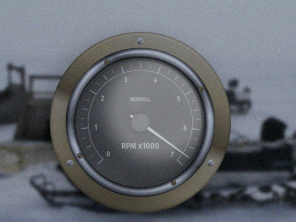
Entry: 6750 rpm
